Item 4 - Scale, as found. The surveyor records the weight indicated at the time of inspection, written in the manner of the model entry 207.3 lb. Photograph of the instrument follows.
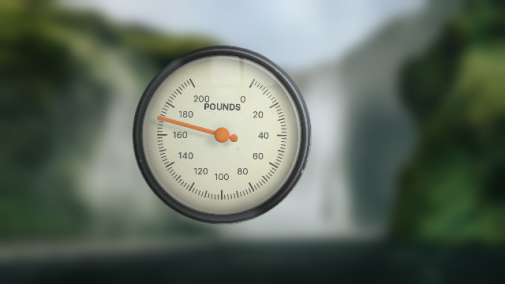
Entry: 170 lb
